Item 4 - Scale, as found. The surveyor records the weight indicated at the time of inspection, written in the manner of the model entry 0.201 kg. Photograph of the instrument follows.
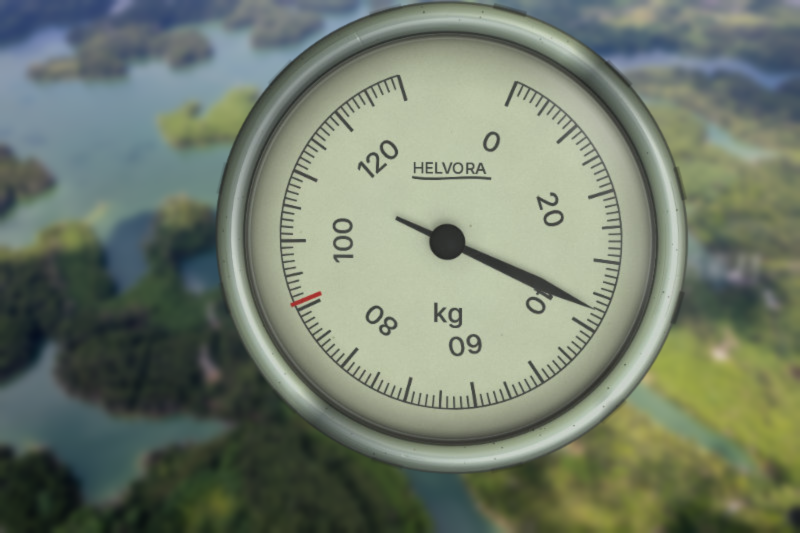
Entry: 37 kg
